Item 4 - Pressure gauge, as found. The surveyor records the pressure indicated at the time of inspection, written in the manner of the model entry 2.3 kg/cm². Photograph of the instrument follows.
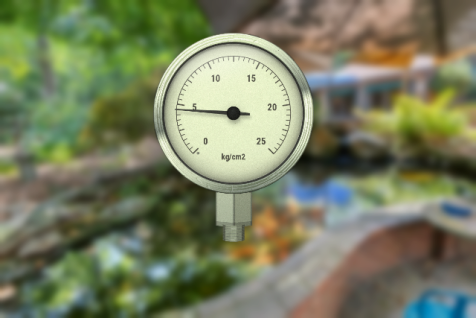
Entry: 4.5 kg/cm²
